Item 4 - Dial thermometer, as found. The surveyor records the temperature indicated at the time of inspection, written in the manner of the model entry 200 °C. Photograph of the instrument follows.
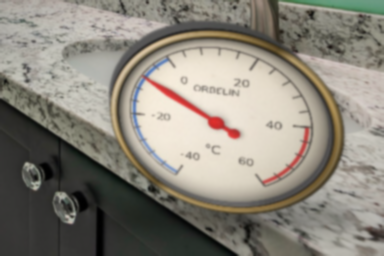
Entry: -8 °C
